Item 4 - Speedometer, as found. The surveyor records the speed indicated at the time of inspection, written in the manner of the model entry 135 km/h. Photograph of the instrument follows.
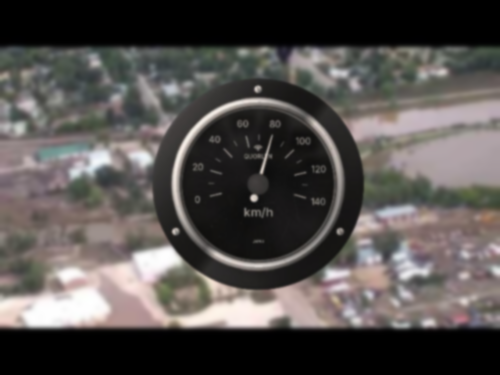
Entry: 80 km/h
